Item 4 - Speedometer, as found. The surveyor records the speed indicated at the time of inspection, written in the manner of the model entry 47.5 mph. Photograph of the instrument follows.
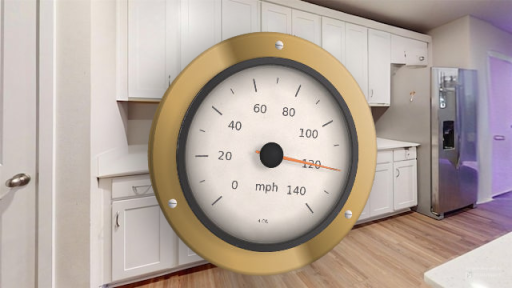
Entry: 120 mph
